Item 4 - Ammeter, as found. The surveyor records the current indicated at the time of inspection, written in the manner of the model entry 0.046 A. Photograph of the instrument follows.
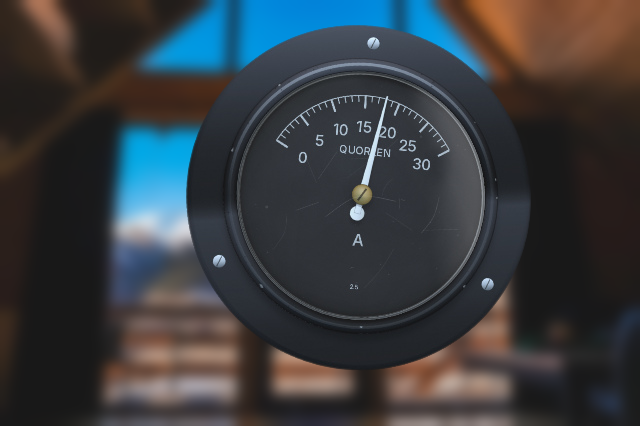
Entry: 18 A
